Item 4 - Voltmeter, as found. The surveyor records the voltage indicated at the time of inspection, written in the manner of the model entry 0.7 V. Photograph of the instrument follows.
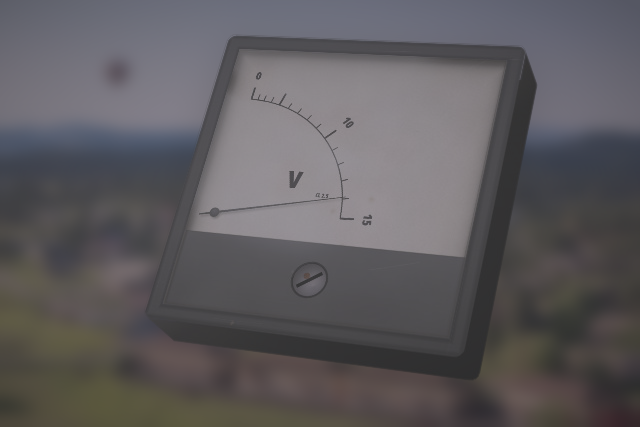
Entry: 14 V
